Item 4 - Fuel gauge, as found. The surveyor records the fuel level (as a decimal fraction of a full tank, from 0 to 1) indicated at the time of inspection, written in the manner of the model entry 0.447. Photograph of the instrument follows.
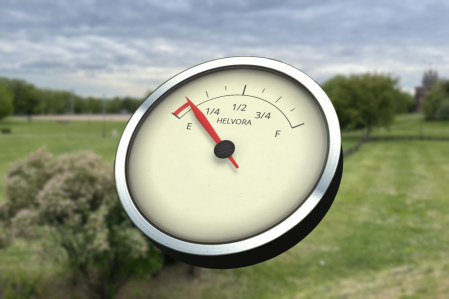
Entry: 0.125
